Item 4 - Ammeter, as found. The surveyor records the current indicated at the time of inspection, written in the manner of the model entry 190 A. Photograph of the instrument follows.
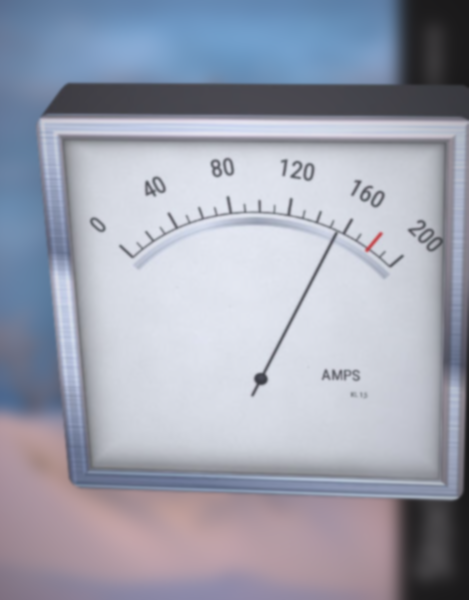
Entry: 155 A
